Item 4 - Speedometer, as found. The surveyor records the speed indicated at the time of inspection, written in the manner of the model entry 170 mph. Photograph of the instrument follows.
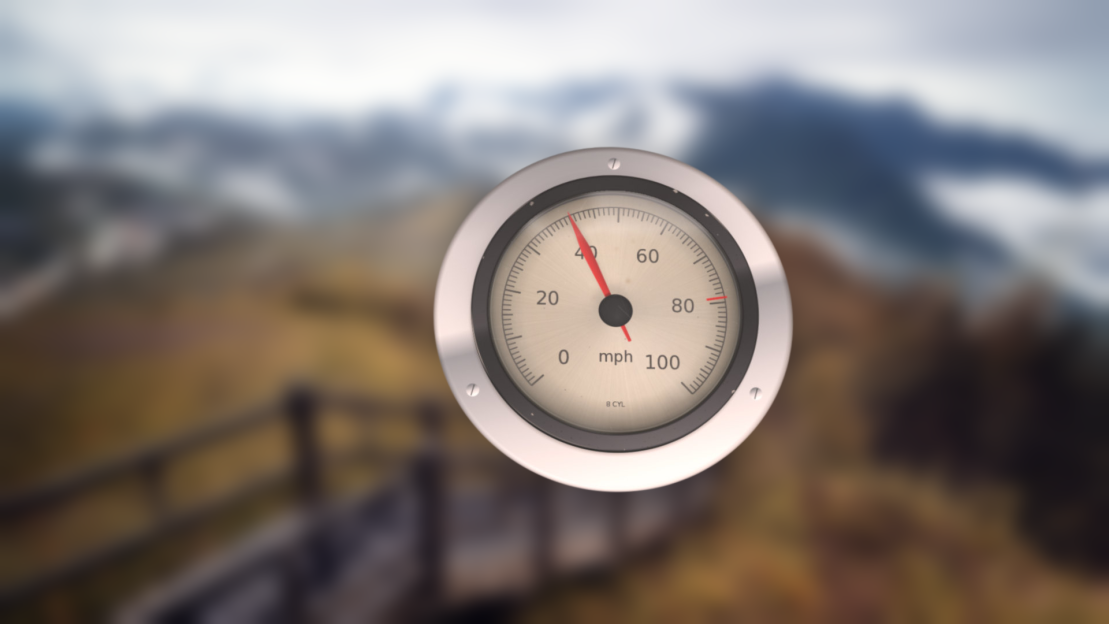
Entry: 40 mph
